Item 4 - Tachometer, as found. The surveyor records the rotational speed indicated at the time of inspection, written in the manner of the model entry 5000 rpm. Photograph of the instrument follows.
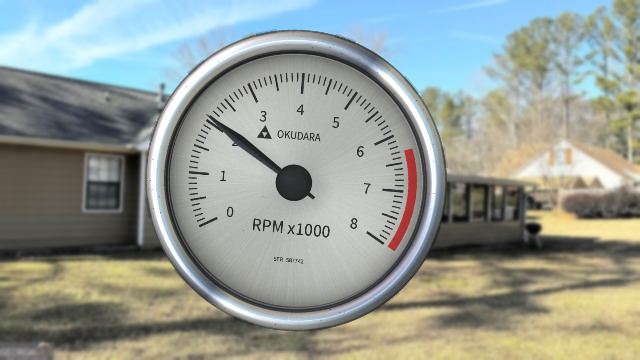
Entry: 2100 rpm
